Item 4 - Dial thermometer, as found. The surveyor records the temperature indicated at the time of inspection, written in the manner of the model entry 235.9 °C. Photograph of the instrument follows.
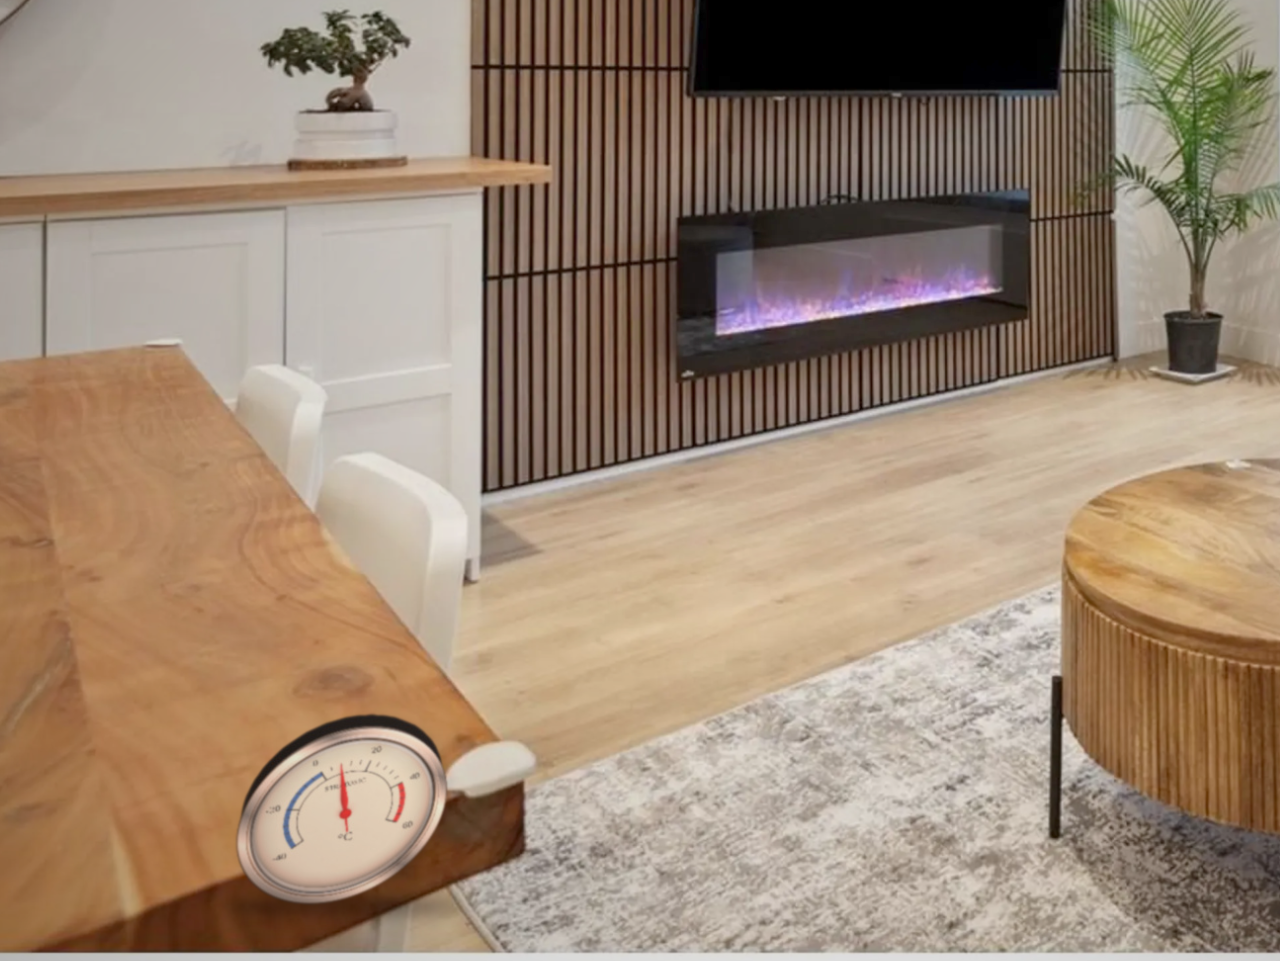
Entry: 8 °C
